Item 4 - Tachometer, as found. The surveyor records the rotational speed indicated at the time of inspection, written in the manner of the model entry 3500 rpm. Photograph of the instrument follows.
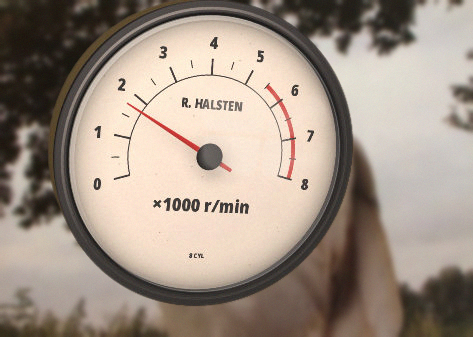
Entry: 1750 rpm
